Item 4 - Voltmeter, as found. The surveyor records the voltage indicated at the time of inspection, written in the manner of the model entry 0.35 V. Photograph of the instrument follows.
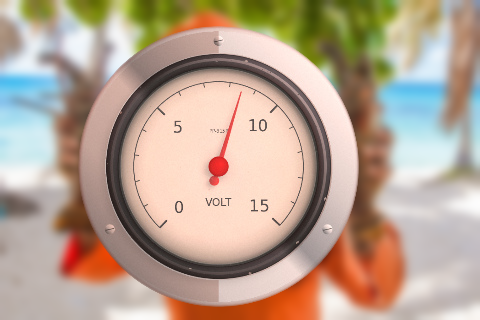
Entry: 8.5 V
